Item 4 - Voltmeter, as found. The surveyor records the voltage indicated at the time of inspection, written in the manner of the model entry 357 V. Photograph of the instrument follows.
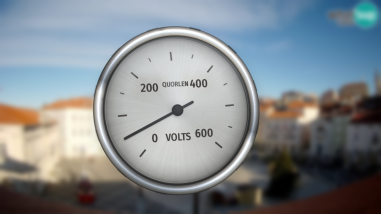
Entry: 50 V
